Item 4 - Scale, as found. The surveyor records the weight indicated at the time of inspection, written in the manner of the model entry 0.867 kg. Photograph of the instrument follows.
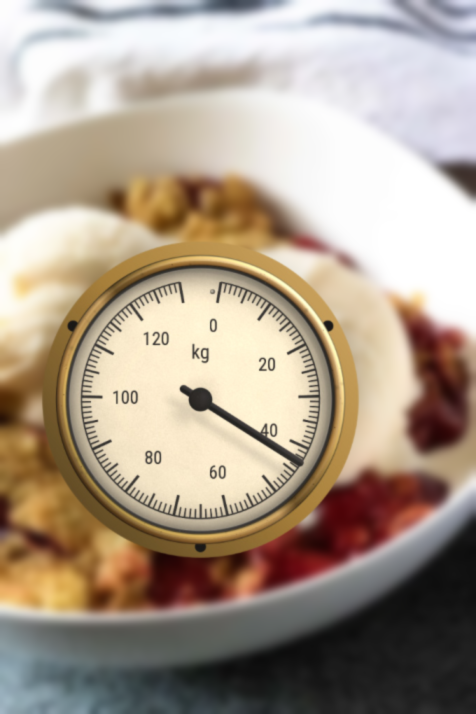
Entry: 43 kg
